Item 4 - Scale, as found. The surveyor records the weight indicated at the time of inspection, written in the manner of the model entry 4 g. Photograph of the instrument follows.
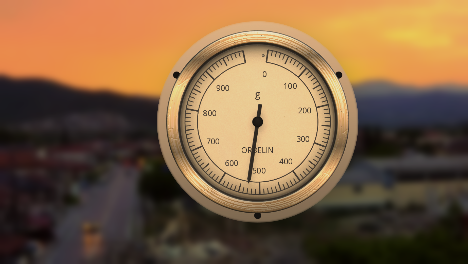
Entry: 530 g
